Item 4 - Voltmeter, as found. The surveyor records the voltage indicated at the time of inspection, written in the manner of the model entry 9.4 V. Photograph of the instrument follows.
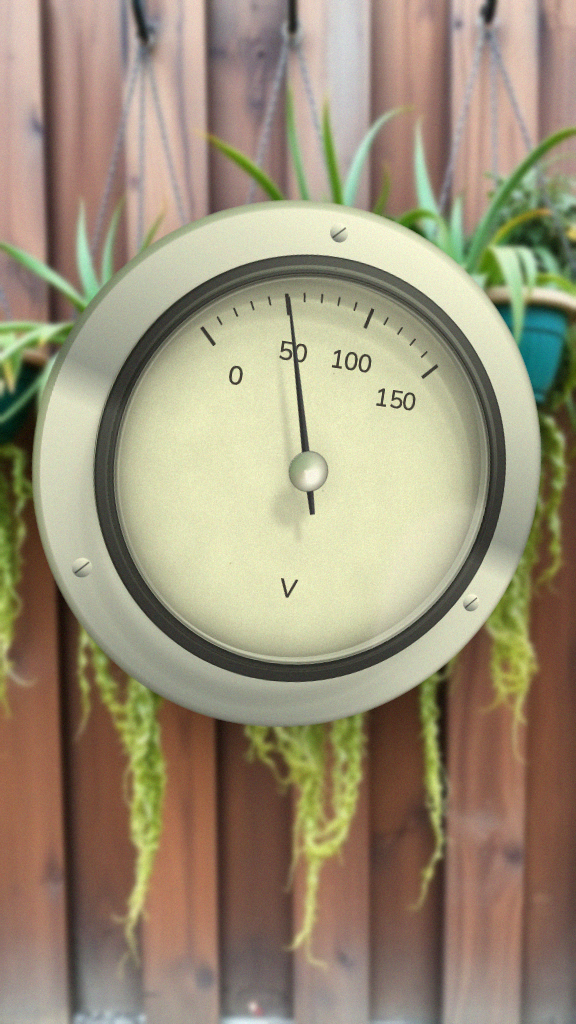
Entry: 50 V
